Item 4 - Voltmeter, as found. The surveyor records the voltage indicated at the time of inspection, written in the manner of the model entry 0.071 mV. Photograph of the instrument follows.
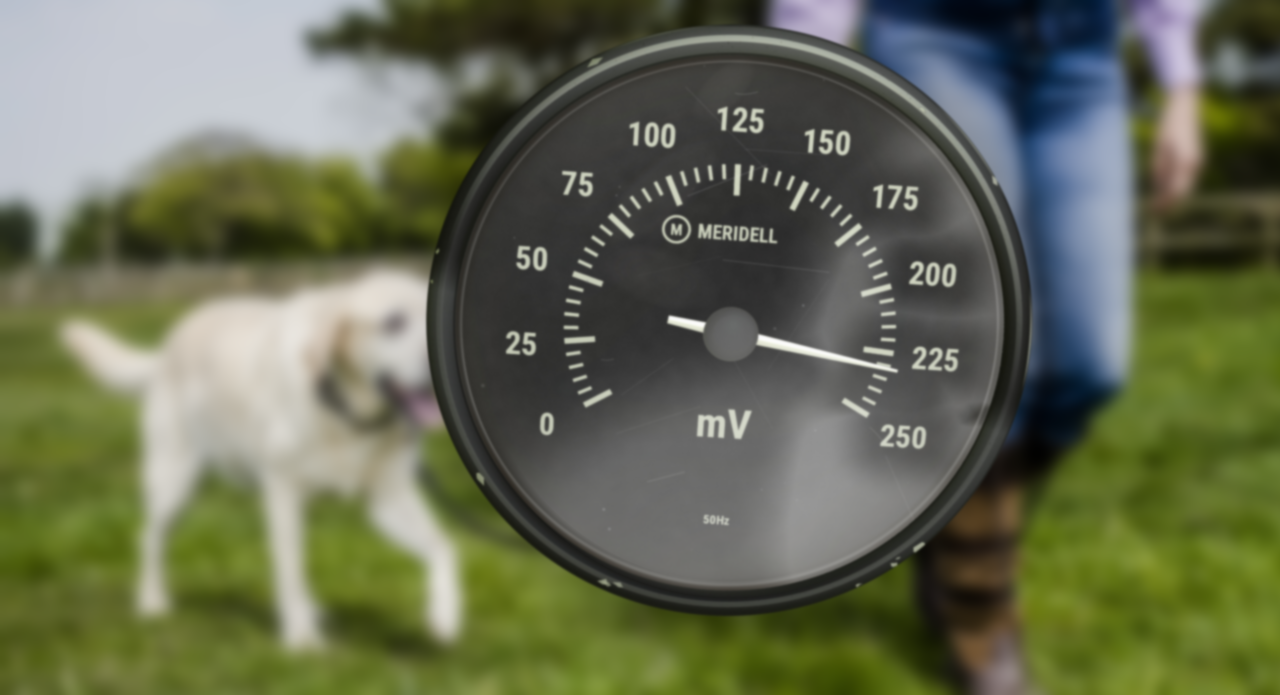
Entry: 230 mV
